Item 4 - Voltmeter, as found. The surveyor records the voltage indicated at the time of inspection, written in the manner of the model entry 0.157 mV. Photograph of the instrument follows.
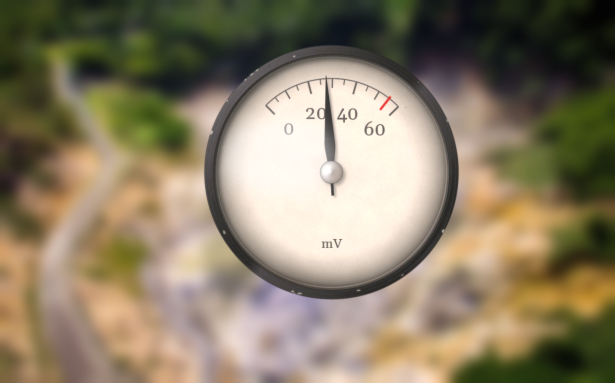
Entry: 27.5 mV
